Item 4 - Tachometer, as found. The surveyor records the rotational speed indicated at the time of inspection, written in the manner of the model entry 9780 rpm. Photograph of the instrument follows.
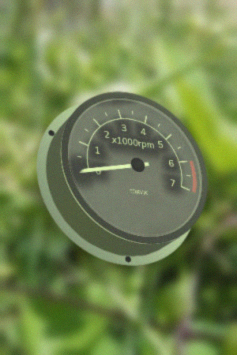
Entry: 0 rpm
